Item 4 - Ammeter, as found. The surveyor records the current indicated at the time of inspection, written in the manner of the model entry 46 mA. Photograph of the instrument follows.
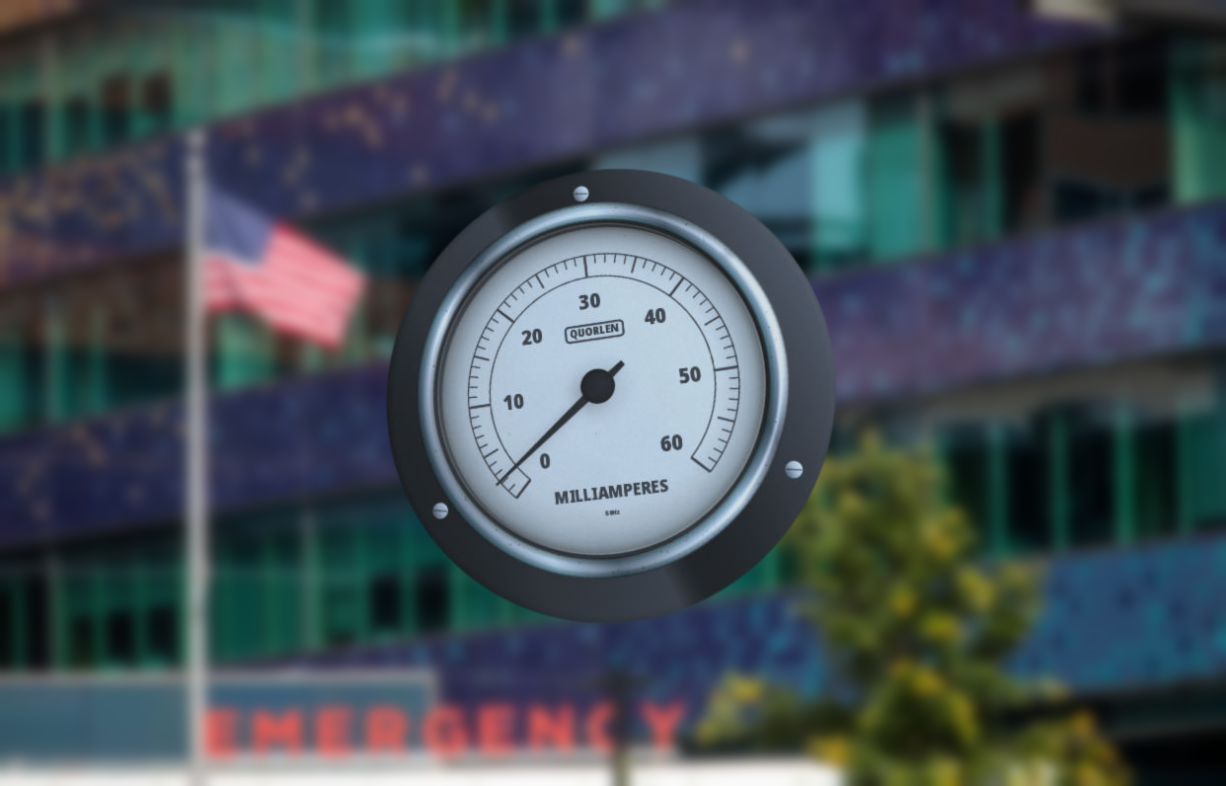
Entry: 2 mA
